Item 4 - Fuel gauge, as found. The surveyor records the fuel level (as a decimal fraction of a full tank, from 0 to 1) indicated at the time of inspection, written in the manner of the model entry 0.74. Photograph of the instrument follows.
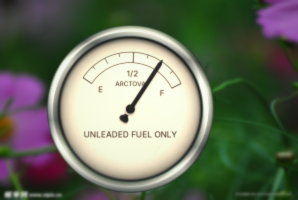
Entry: 0.75
